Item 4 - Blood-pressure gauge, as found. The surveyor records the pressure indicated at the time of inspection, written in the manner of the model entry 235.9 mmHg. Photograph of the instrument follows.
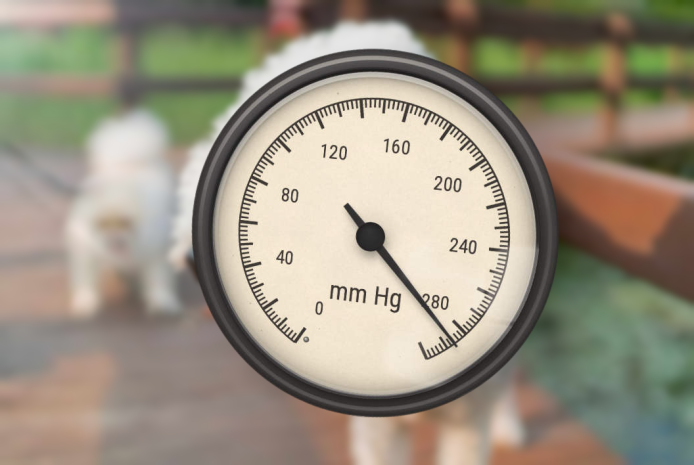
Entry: 286 mmHg
